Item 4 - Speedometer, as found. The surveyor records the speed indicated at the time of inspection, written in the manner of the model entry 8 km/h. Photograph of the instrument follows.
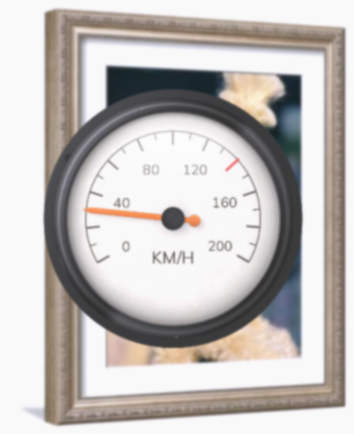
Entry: 30 km/h
